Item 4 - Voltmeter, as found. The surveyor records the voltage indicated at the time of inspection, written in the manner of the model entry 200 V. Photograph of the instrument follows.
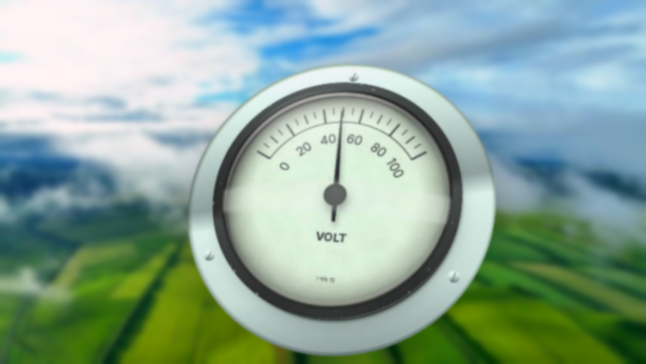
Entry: 50 V
